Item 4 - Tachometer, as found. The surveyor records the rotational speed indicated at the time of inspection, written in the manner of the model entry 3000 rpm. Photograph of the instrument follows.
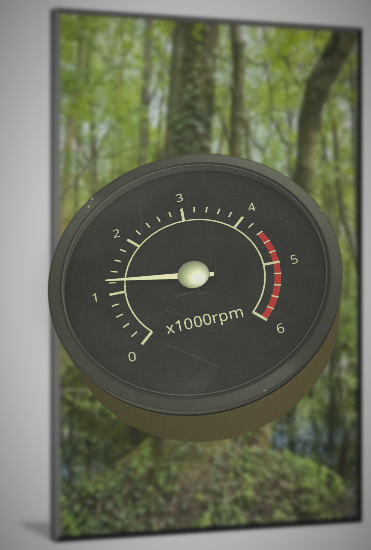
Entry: 1200 rpm
